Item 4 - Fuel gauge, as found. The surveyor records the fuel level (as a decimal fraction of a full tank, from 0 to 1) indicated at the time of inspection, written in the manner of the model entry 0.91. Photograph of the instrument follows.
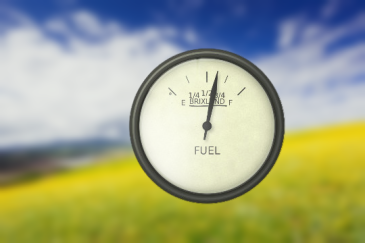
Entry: 0.625
